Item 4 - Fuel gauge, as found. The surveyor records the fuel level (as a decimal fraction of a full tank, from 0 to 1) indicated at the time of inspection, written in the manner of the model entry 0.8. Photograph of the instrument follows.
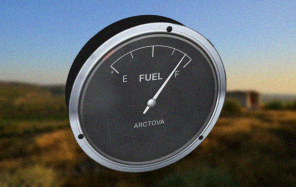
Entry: 0.875
